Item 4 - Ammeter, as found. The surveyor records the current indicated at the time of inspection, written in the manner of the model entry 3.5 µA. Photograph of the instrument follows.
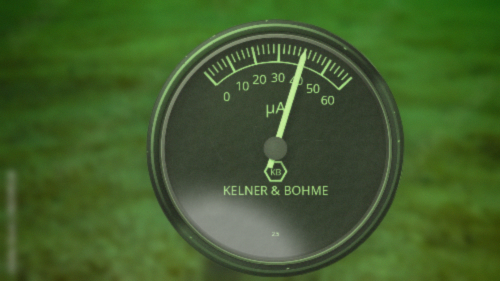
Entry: 40 µA
